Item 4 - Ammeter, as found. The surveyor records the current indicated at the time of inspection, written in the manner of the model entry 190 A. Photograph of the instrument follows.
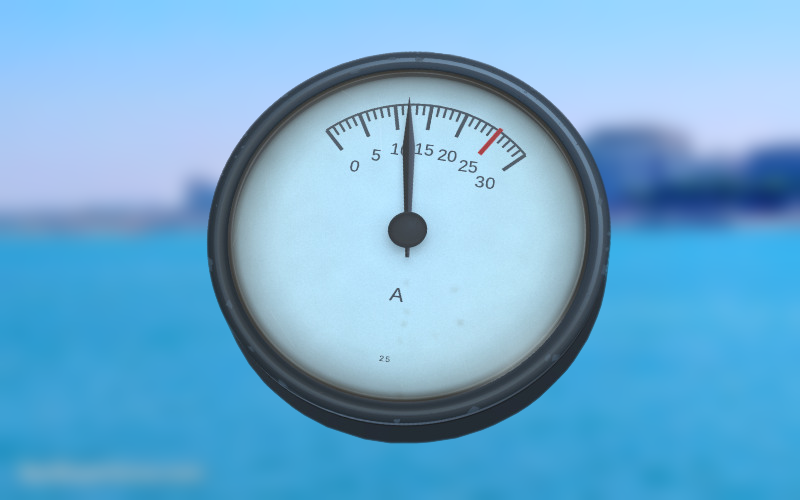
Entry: 12 A
